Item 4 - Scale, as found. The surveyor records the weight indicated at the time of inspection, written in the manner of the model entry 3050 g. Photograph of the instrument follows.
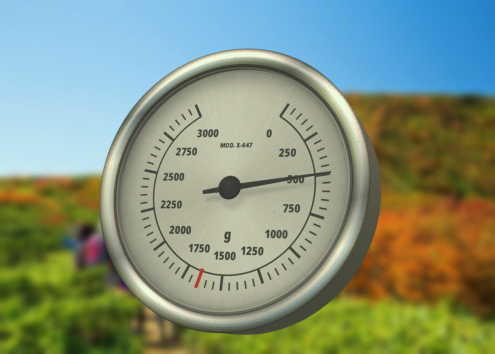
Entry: 500 g
